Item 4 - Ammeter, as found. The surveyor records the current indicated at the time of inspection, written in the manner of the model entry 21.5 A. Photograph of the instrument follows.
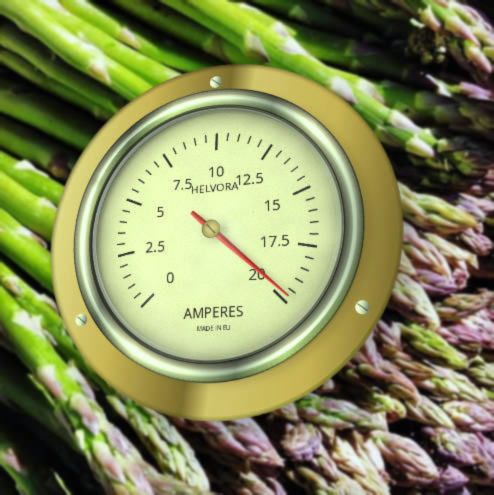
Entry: 19.75 A
